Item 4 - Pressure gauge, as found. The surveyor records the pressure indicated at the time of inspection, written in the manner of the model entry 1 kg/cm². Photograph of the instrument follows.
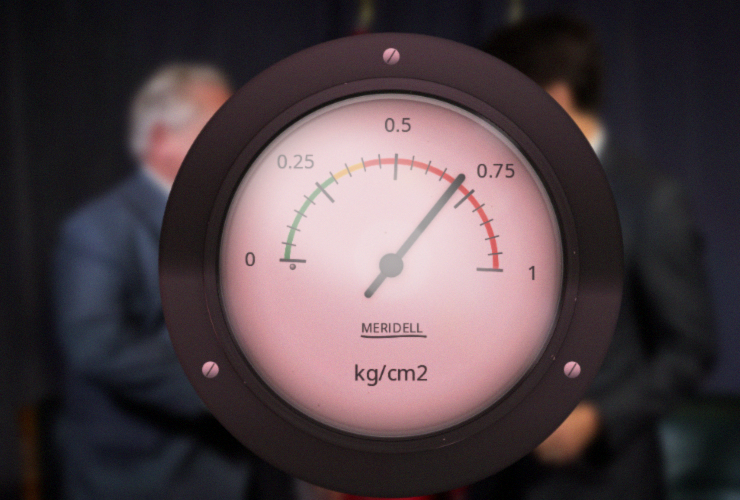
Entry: 0.7 kg/cm²
